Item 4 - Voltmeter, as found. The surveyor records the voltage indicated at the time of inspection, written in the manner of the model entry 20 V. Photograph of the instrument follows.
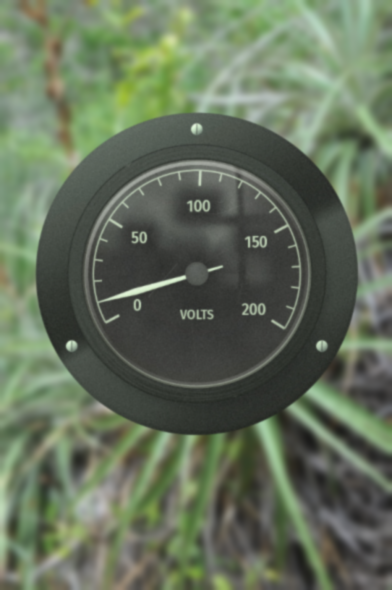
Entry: 10 V
